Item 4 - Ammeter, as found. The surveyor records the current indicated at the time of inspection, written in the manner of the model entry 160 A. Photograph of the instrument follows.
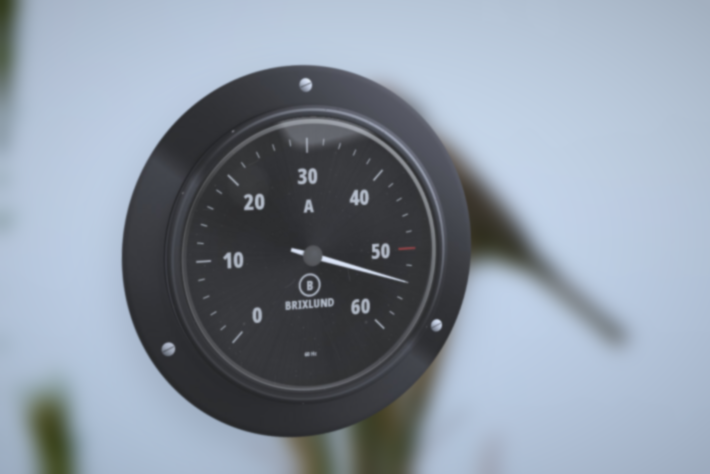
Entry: 54 A
